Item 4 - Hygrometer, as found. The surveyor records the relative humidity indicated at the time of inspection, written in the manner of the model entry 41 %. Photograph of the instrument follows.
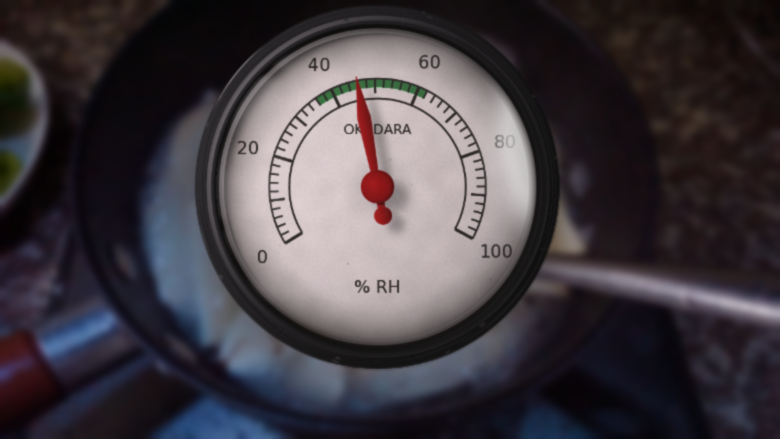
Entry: 46 %
